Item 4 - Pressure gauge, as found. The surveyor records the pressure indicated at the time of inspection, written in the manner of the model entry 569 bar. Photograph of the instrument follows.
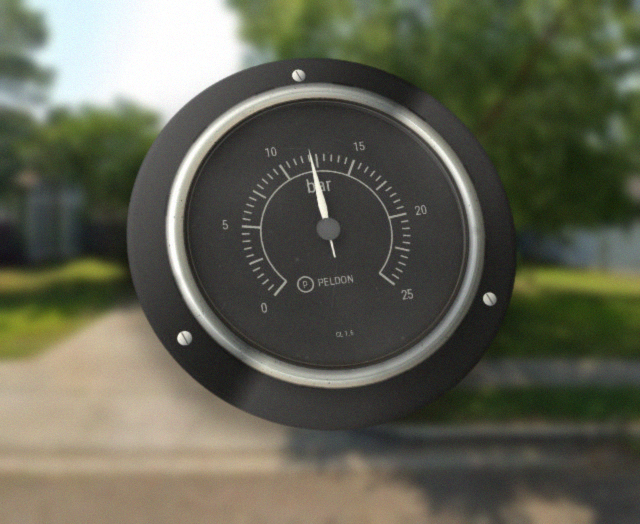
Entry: 12 bar
